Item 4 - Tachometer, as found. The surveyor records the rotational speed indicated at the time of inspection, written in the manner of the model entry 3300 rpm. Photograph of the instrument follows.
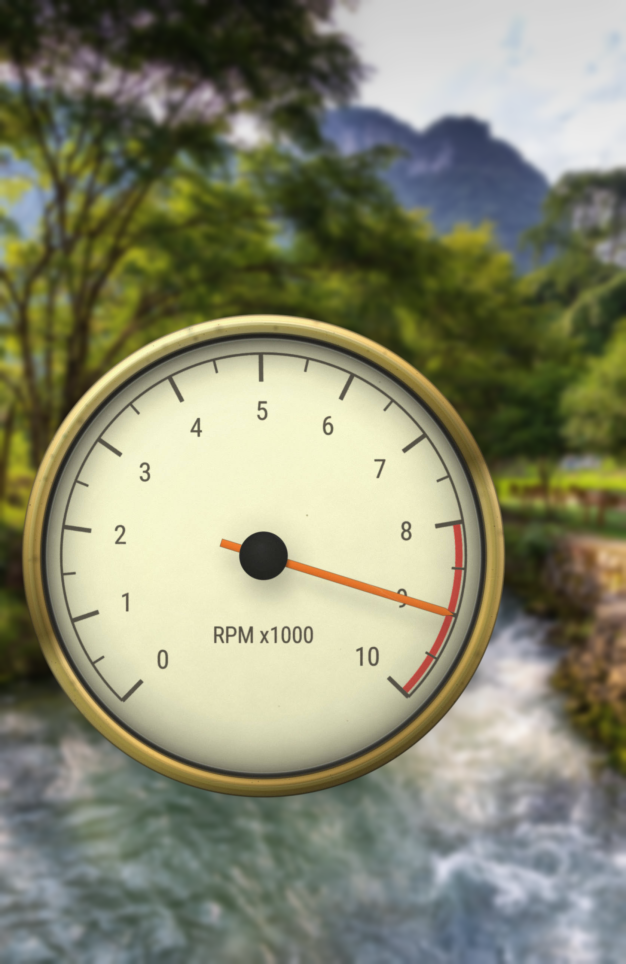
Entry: 9000 rpm
